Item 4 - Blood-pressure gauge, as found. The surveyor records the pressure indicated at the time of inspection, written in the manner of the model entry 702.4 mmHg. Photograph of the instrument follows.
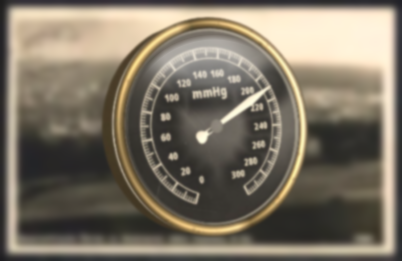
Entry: 210 mmHg
